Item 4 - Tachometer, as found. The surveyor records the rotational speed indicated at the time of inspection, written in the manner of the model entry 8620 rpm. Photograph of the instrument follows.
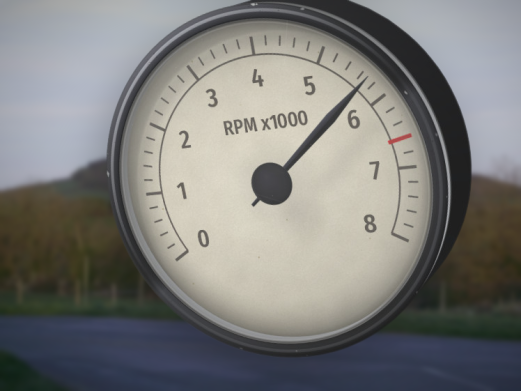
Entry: 5700 rpm
